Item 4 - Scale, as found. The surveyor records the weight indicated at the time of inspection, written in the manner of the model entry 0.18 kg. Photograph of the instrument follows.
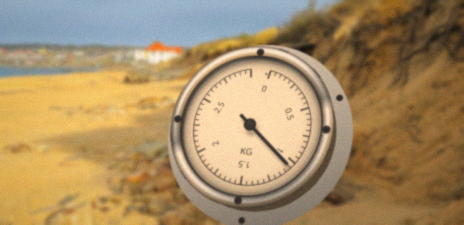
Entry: 1.05 kg
